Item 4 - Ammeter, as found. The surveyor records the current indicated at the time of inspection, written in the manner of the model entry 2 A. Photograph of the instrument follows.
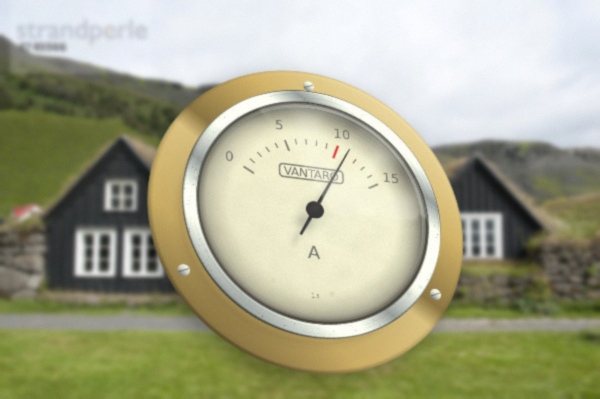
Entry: 11 A
